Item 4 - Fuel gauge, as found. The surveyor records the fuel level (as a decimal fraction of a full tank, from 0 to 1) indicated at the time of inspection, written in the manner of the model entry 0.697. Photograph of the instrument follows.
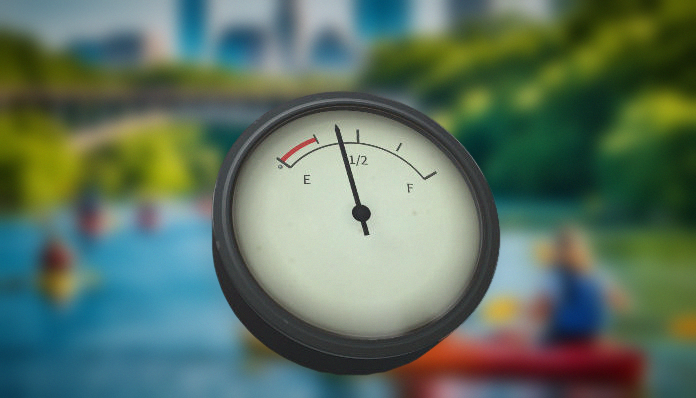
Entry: 0.375
